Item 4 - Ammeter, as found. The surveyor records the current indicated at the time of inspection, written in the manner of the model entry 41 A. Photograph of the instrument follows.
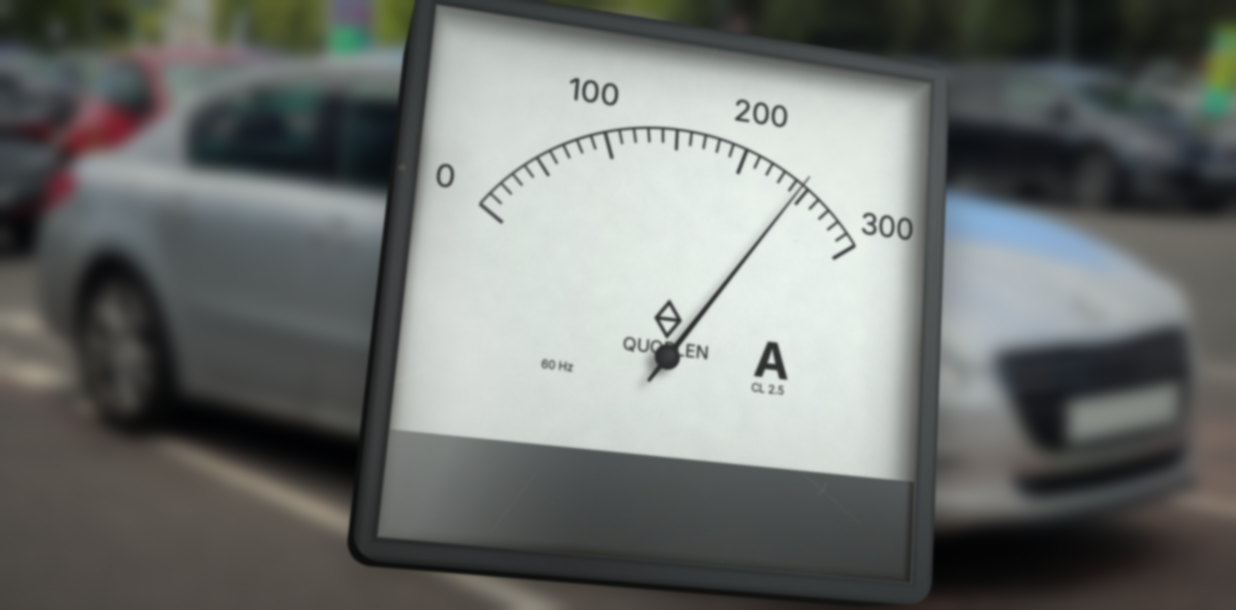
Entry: 245 A
